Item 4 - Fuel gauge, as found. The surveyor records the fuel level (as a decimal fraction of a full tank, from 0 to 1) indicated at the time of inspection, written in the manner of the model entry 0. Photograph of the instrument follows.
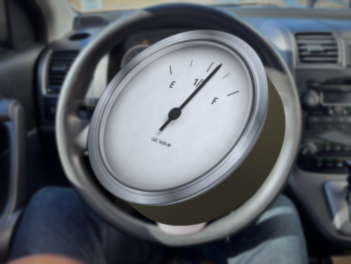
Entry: 0.625
